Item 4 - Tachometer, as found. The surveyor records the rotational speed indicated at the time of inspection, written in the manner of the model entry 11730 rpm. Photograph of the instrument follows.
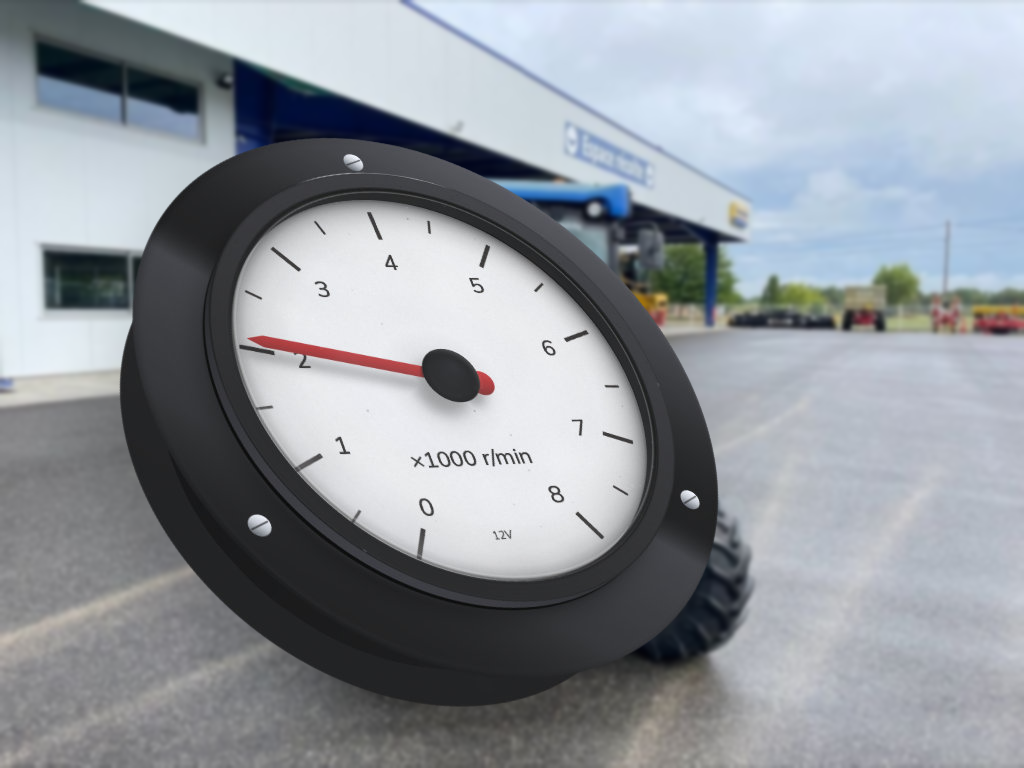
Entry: 2000 rpm
